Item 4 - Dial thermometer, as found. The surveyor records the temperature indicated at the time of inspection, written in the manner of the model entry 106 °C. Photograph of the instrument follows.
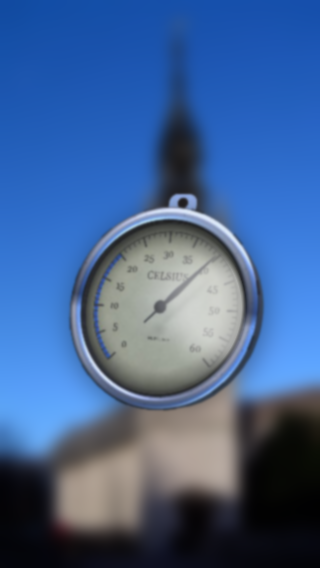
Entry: 40 °C
